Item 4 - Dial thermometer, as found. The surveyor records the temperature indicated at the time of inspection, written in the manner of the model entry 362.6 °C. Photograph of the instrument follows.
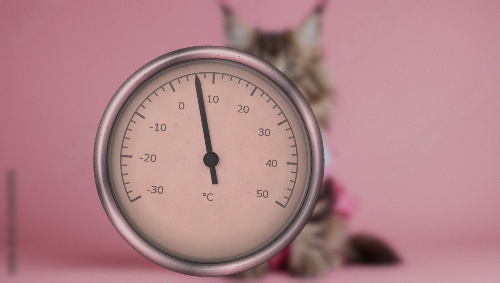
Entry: 6 °C
